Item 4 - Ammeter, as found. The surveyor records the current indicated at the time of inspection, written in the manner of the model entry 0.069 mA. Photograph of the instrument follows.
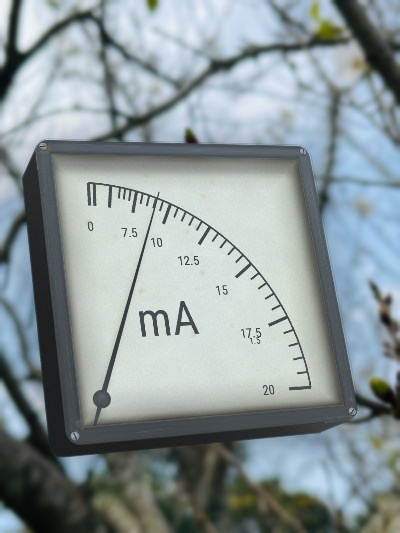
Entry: 9 mA
